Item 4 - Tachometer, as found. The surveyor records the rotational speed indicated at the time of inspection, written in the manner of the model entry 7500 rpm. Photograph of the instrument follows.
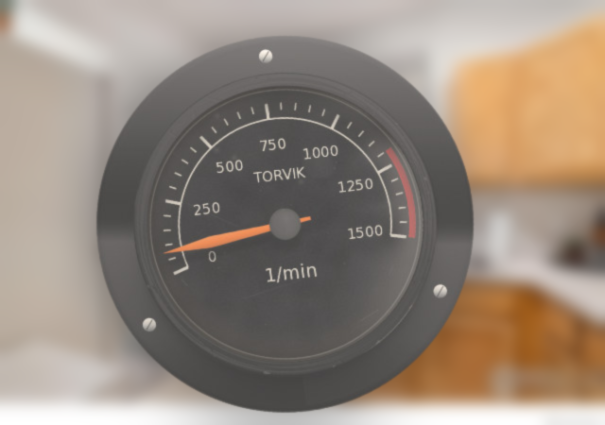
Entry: 75 rpm
